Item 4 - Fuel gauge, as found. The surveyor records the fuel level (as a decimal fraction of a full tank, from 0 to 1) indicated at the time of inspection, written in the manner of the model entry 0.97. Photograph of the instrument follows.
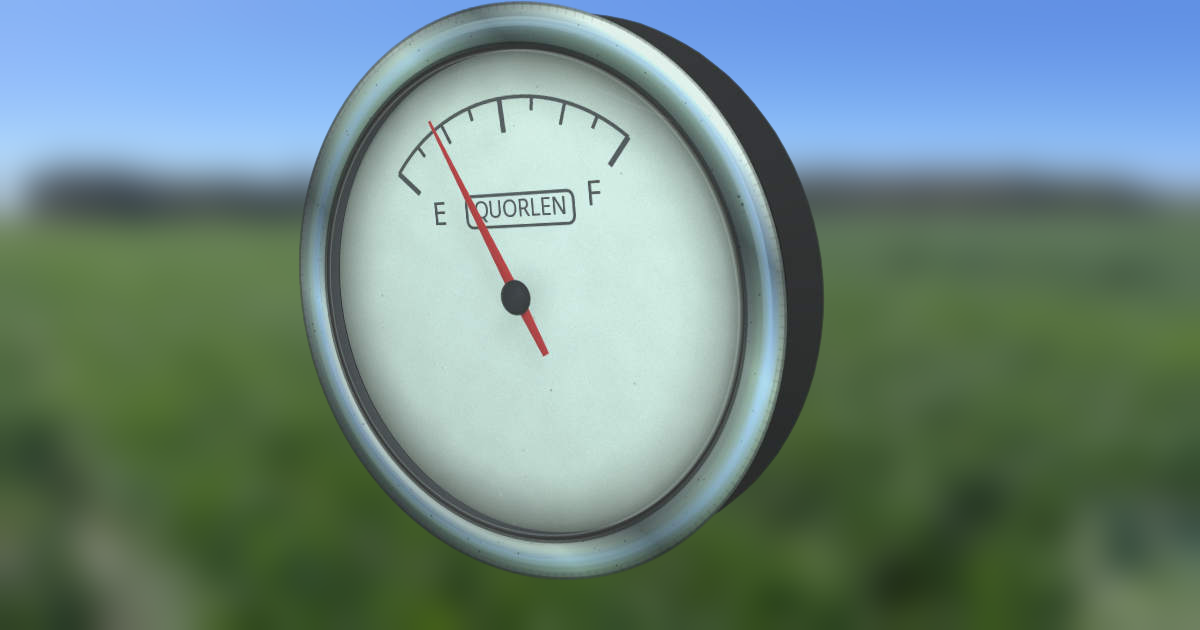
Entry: 0.25
